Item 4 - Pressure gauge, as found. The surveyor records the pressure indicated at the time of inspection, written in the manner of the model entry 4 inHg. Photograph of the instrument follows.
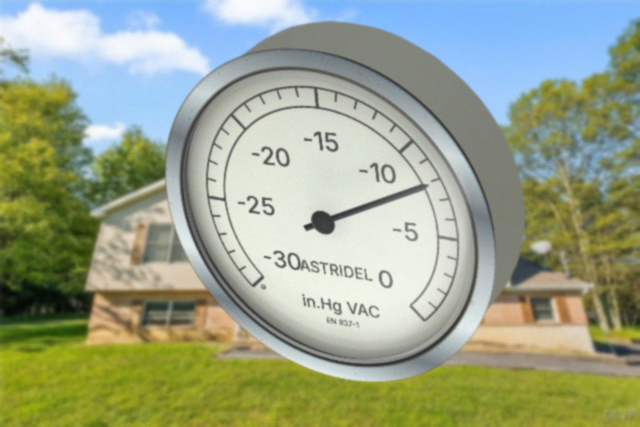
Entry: -8 inHg
